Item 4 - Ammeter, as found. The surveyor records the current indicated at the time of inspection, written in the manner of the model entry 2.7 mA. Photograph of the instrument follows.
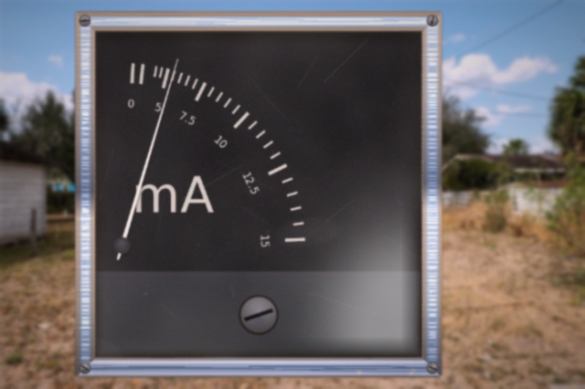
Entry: 5.5 mA
